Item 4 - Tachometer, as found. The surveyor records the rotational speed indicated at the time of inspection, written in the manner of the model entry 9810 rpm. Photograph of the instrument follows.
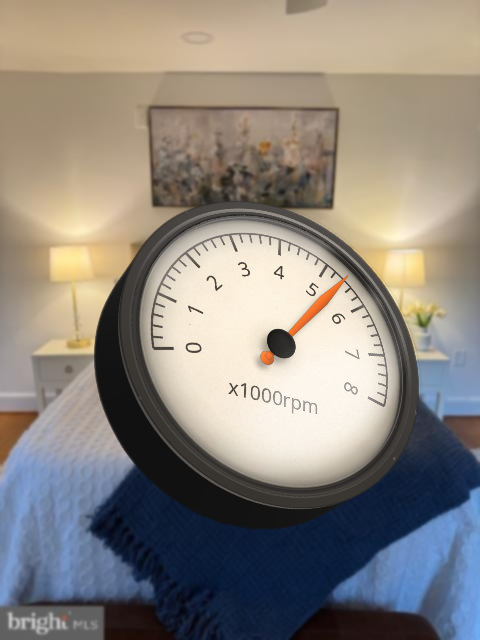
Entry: 5400 rpm
